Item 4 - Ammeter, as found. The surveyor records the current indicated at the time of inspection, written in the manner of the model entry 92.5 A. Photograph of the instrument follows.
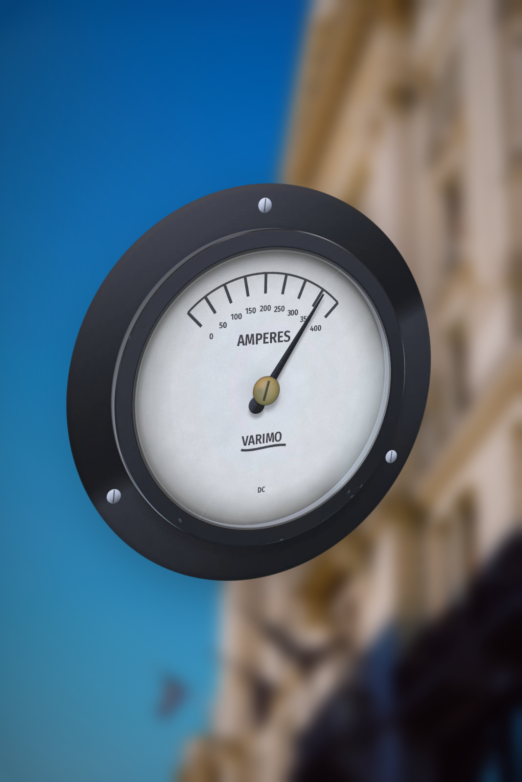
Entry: 350 A
